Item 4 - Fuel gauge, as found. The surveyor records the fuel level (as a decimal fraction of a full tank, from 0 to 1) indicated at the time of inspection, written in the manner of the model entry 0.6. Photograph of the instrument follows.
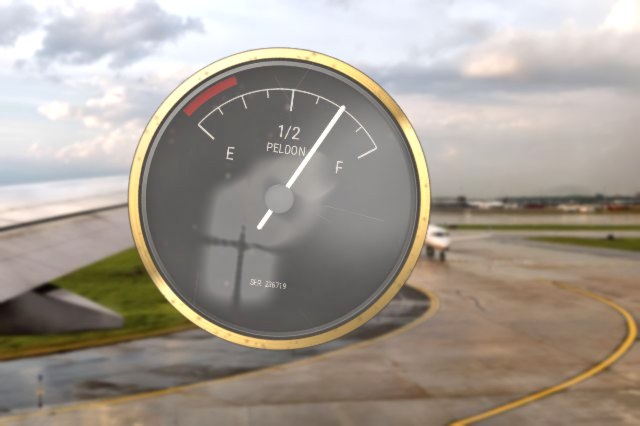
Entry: 0.75
